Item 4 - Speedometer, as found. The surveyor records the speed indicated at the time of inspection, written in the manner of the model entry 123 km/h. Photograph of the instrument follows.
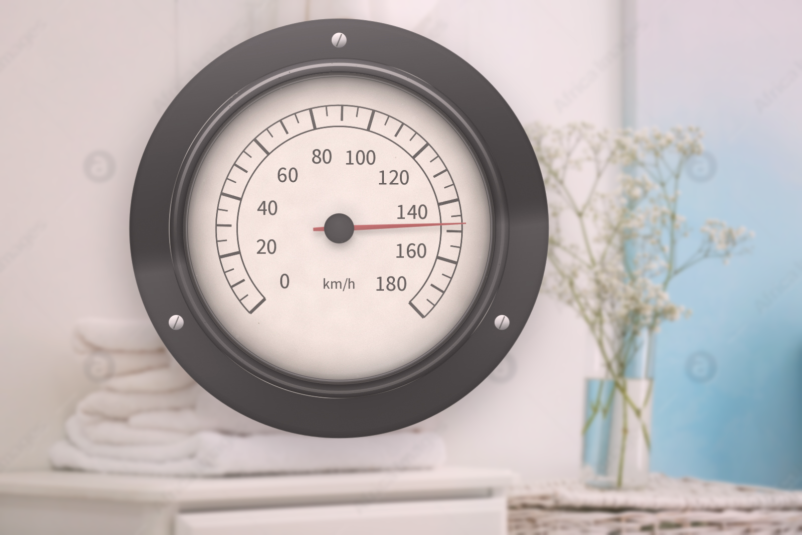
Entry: 147.5 km/h
